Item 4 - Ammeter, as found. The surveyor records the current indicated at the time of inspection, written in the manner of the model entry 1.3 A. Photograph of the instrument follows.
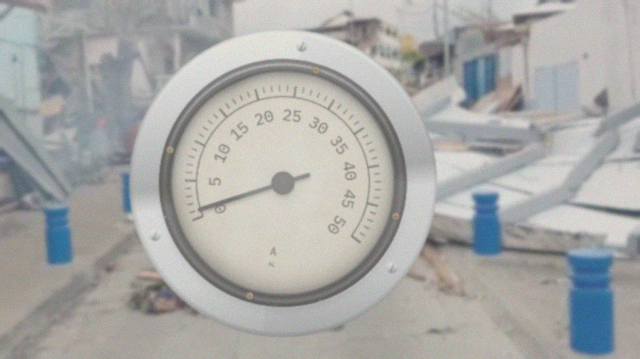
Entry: 1 A
